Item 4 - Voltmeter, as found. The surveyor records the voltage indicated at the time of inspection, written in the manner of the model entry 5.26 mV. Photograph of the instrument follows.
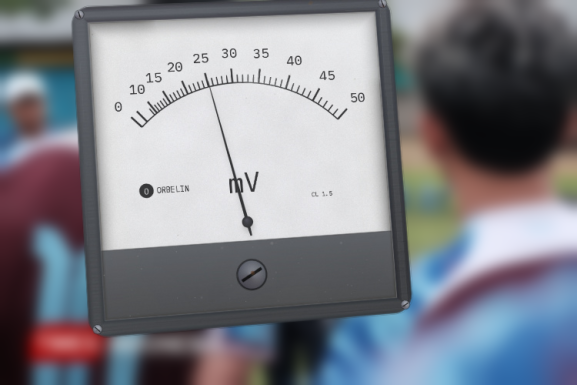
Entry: 25 mV
